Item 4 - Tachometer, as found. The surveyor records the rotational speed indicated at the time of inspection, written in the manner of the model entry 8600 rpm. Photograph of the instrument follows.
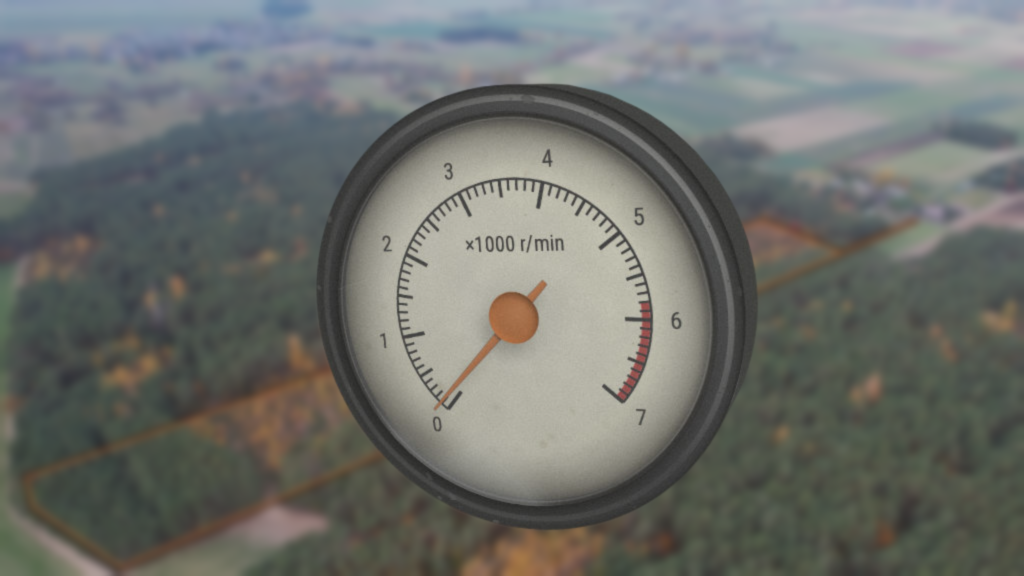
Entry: 100 rpm
